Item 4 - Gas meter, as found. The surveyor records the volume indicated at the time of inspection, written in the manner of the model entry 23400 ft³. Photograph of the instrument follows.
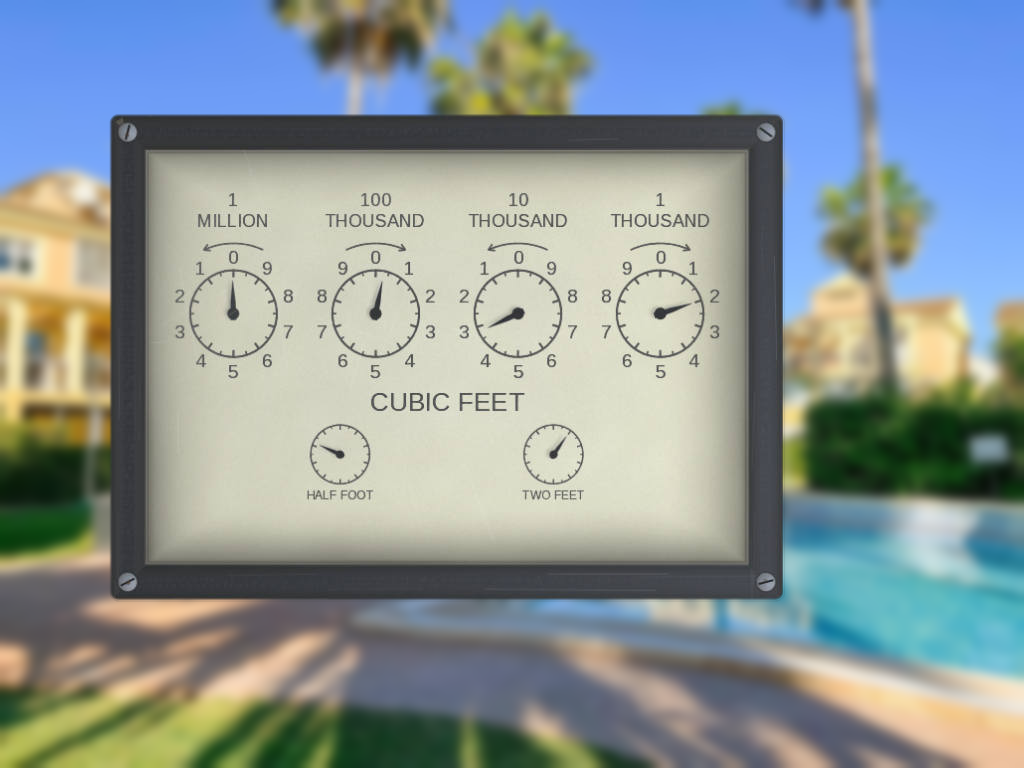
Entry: 3200 ft³
